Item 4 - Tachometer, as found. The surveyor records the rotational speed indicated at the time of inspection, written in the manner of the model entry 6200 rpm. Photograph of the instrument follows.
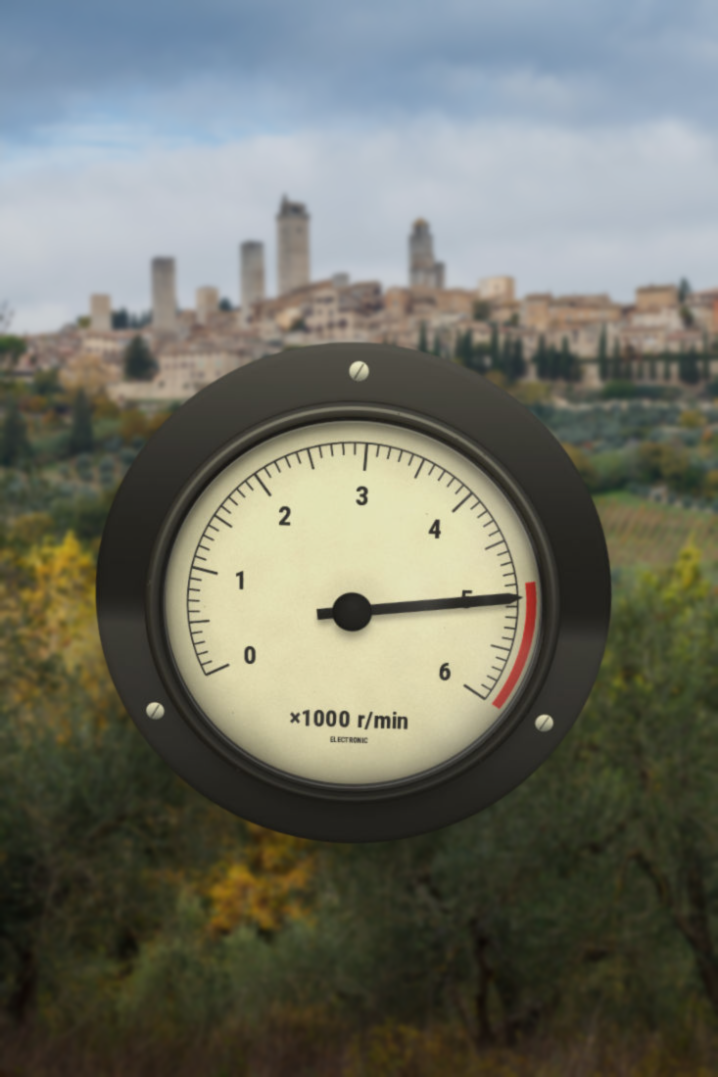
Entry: 5000 rpm
